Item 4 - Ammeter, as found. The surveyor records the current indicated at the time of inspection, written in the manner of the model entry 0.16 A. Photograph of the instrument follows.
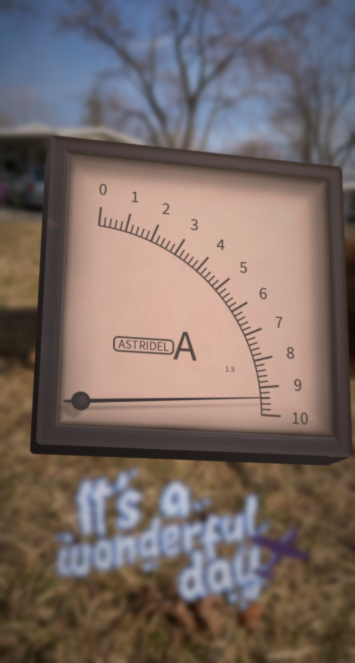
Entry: 9.4 A
